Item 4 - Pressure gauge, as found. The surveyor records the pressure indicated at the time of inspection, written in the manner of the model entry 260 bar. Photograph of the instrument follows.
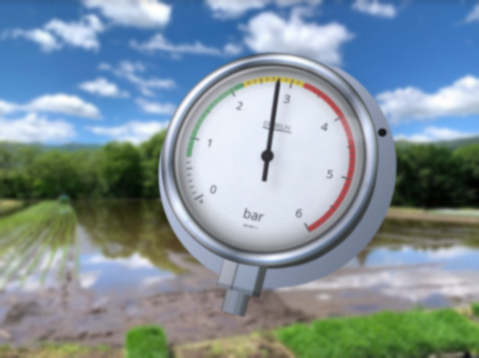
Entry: 2.8 bar
